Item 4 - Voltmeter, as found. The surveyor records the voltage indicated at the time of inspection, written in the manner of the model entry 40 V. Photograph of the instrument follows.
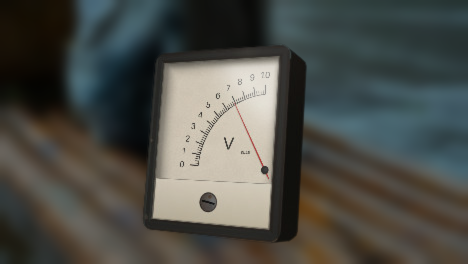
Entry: 7 V
